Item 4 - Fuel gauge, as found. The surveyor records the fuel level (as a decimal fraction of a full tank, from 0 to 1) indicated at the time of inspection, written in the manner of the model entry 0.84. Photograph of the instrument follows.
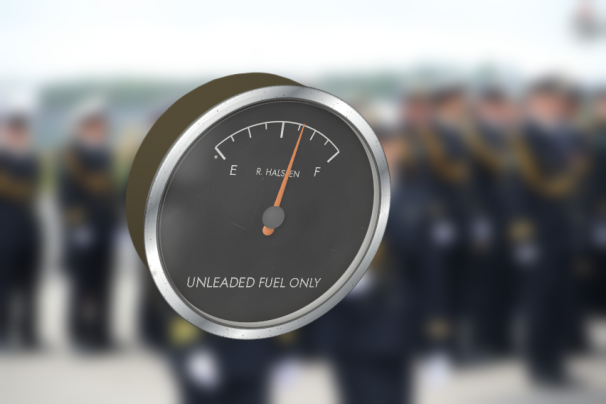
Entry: 0.625
